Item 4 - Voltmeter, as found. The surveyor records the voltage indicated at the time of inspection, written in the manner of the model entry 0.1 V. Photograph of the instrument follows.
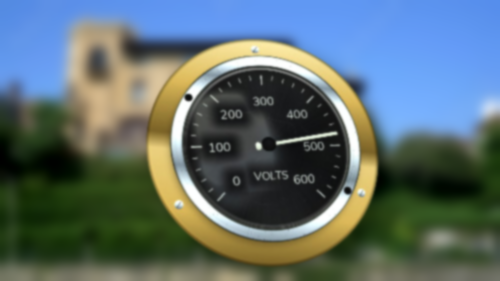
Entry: 480 V
